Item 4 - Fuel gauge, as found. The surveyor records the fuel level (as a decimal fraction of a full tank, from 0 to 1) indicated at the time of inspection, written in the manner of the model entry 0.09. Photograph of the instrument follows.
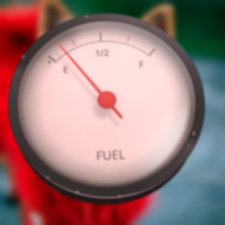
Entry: 0.125
